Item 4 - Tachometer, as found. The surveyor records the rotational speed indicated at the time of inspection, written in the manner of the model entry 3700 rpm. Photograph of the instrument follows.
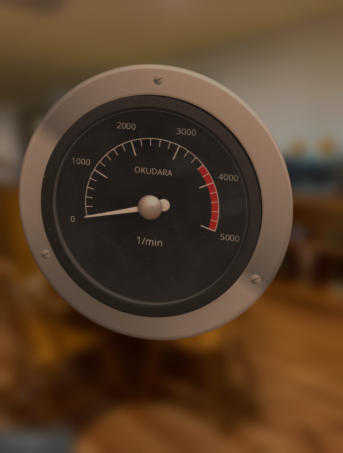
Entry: 0 rpm
